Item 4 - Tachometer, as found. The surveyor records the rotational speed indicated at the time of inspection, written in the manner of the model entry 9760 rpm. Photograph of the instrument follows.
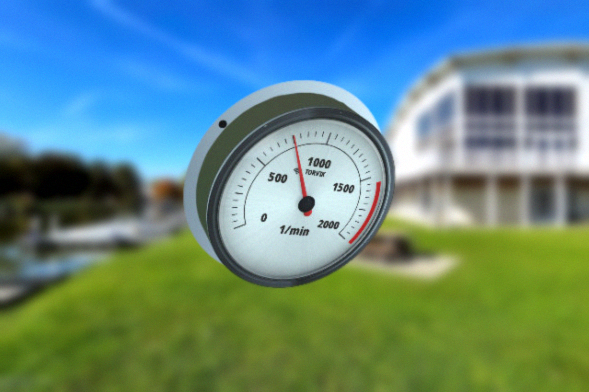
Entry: 750 rpm
